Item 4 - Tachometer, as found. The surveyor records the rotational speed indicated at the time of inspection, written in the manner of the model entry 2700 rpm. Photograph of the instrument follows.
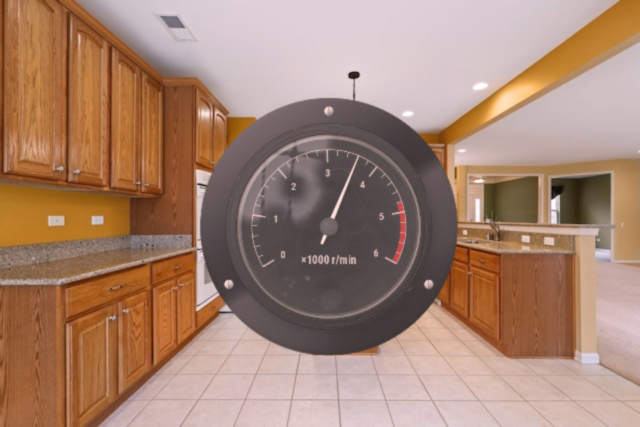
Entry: 3600 rpm
